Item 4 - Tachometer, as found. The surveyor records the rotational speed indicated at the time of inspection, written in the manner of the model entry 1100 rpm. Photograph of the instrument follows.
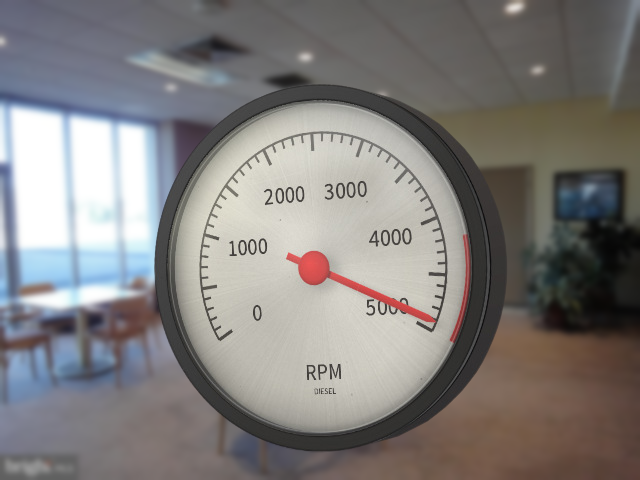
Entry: 4900 rpm
